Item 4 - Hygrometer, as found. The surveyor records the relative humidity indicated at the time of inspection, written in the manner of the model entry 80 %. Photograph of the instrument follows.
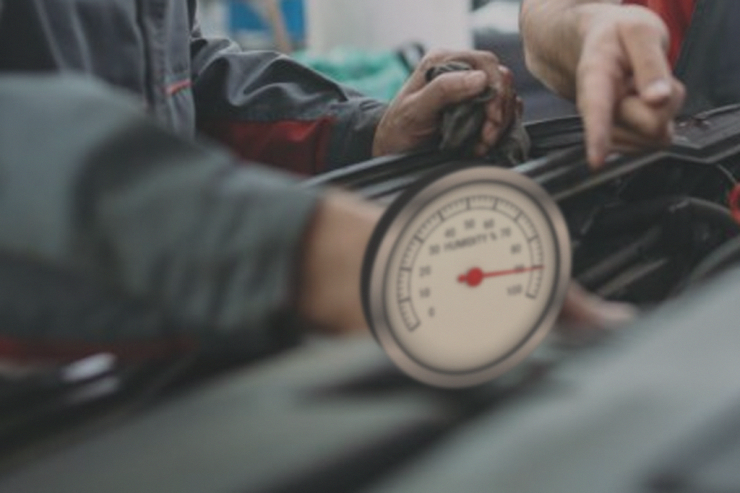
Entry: 90 %
